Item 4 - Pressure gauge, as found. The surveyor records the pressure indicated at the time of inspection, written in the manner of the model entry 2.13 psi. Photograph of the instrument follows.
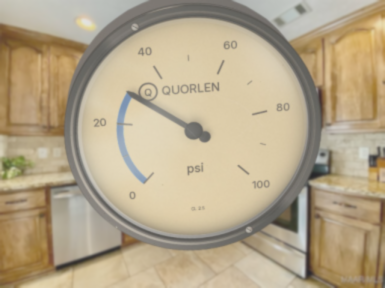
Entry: 30 psi
